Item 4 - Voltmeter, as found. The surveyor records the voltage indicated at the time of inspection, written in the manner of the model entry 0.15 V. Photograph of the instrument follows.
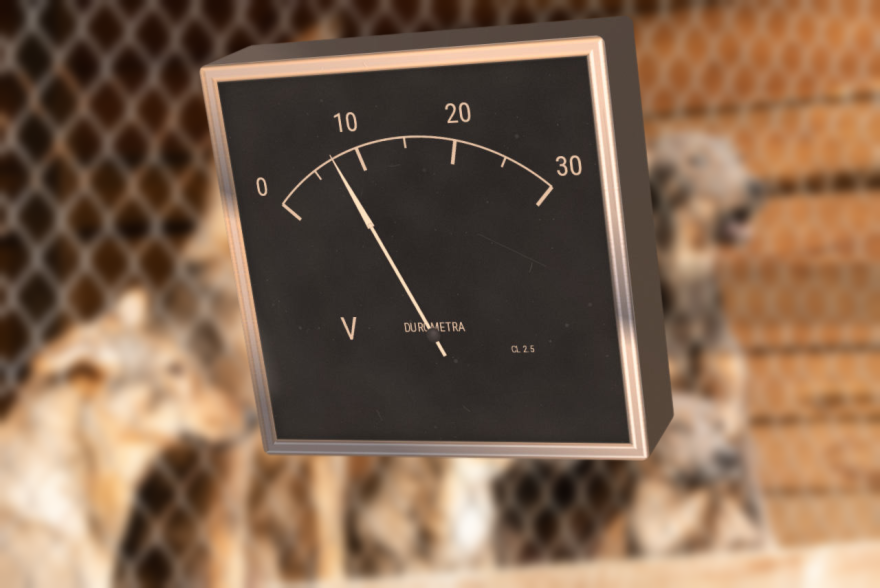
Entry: 7.5 V
